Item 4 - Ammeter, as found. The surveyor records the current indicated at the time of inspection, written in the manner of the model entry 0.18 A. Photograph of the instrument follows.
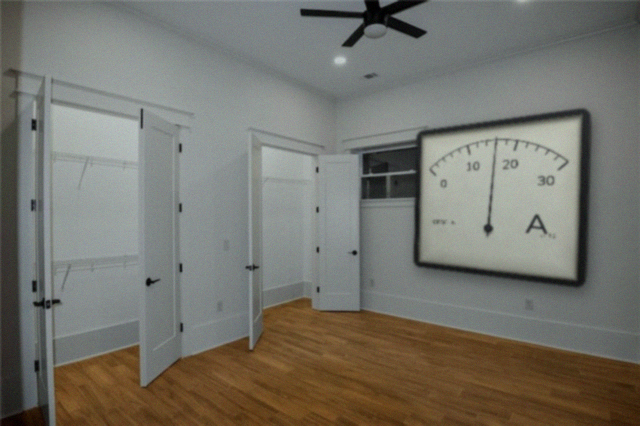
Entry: 16 A
